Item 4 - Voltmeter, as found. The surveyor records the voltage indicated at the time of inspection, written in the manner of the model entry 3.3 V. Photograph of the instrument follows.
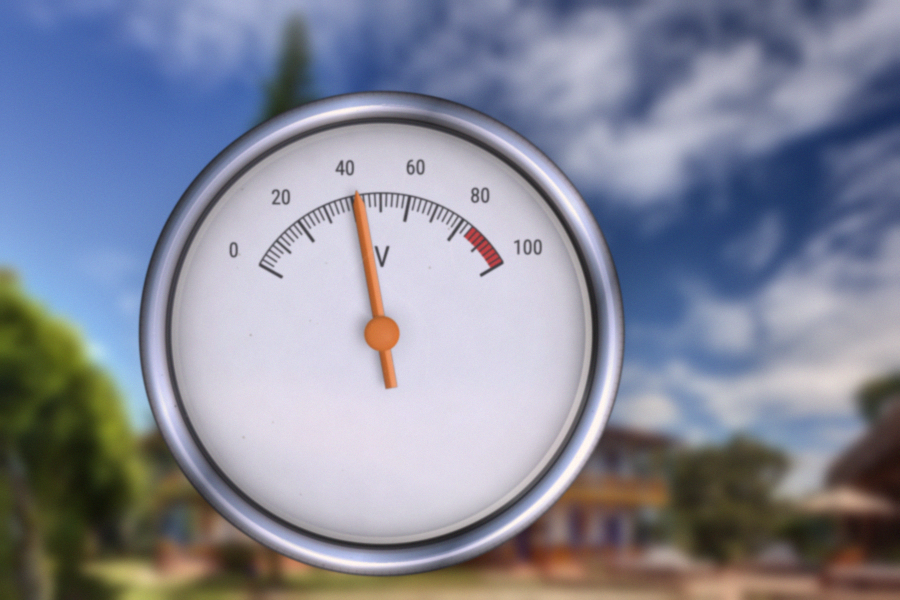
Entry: 42 V
